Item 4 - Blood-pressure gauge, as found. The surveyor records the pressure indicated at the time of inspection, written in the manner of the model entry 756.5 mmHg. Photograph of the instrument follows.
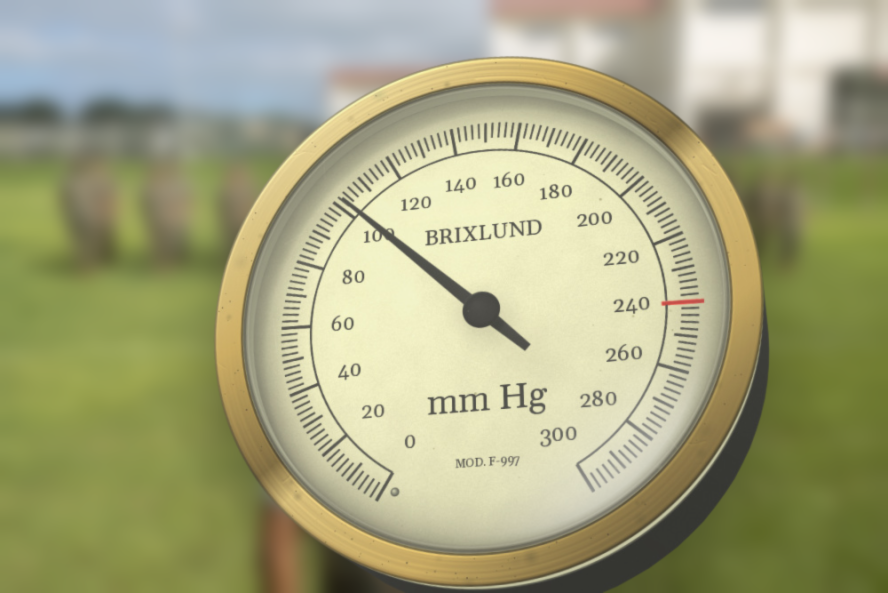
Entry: 102 mmHg
